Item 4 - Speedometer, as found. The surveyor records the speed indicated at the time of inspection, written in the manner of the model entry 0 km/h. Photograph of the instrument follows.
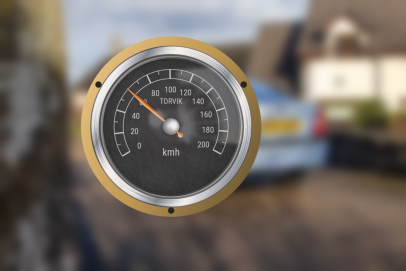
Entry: 60 km/h
